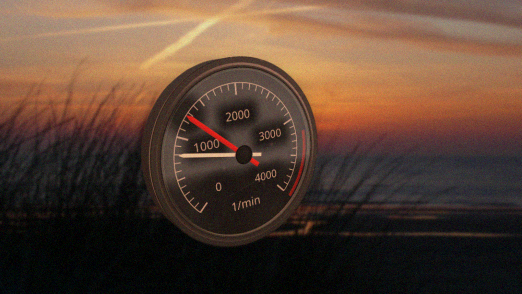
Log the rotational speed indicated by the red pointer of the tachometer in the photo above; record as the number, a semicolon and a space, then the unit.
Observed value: 1250; rpm
